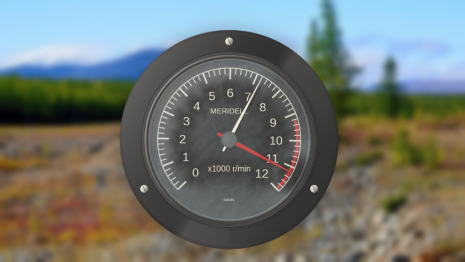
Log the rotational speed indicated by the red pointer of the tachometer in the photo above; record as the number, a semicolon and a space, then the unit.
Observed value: 11200; rpm
